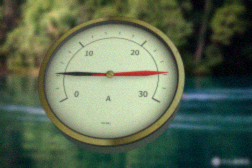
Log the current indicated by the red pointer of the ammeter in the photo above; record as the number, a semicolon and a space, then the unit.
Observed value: 26; A
